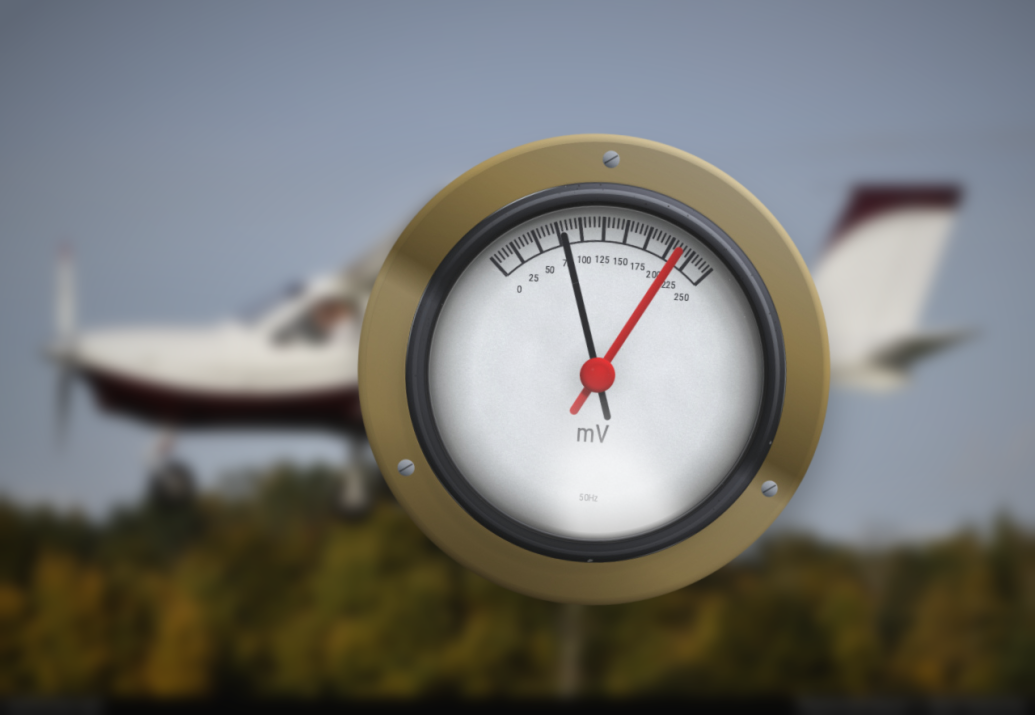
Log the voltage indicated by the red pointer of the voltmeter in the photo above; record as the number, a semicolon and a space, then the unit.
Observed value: 210; mV
